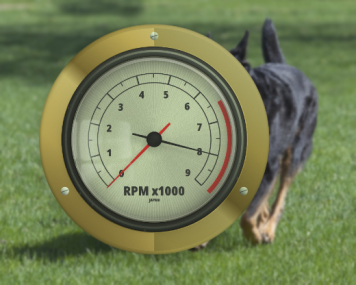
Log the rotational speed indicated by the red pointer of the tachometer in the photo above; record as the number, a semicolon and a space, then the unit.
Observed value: 0; rpm
